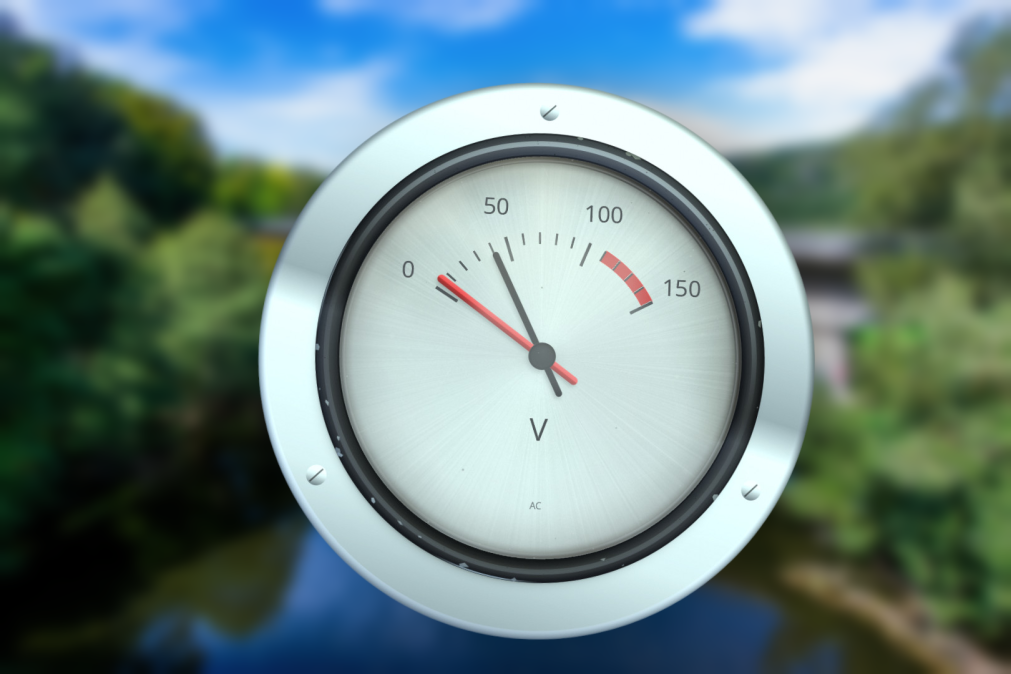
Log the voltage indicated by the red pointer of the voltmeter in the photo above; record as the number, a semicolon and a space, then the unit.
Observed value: 5; V
